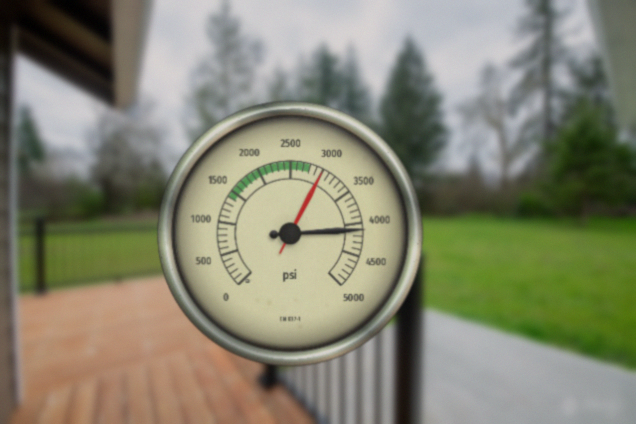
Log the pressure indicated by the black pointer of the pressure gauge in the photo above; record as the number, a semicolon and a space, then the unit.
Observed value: 4100; psi
